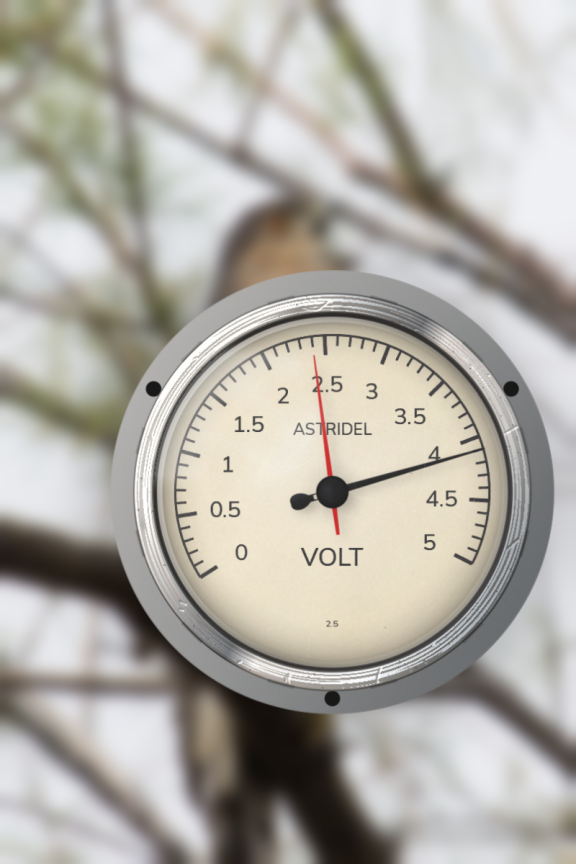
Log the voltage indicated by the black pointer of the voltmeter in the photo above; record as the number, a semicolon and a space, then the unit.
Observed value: 4.1; V
